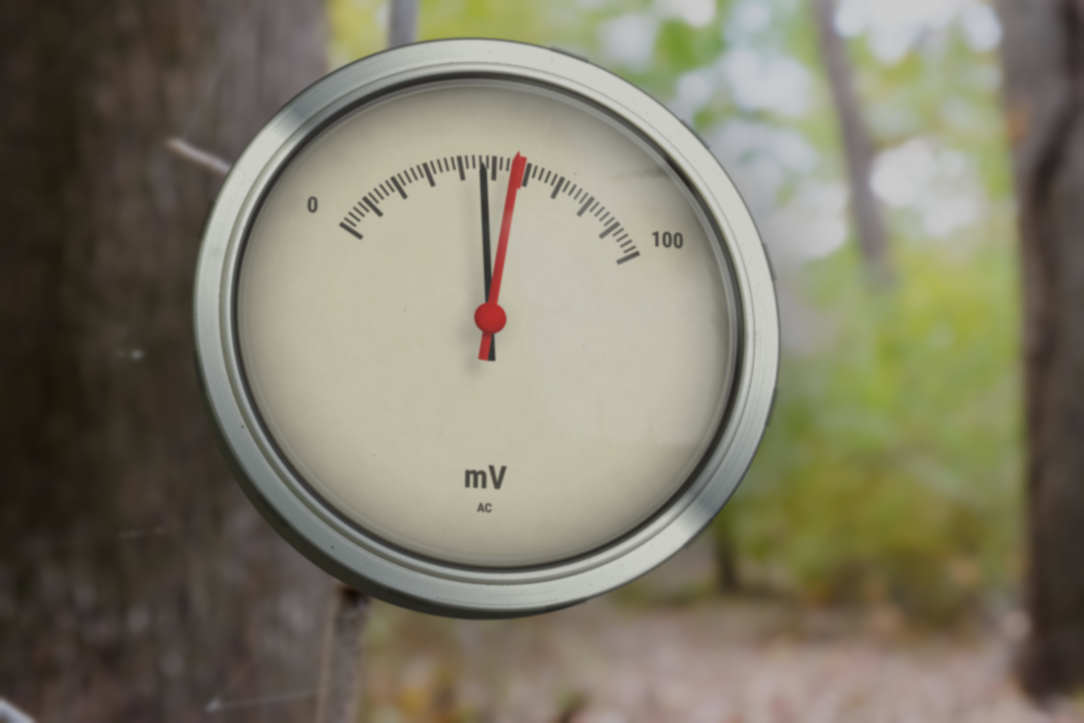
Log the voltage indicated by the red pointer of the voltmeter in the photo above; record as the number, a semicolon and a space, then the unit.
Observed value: 56; mV
